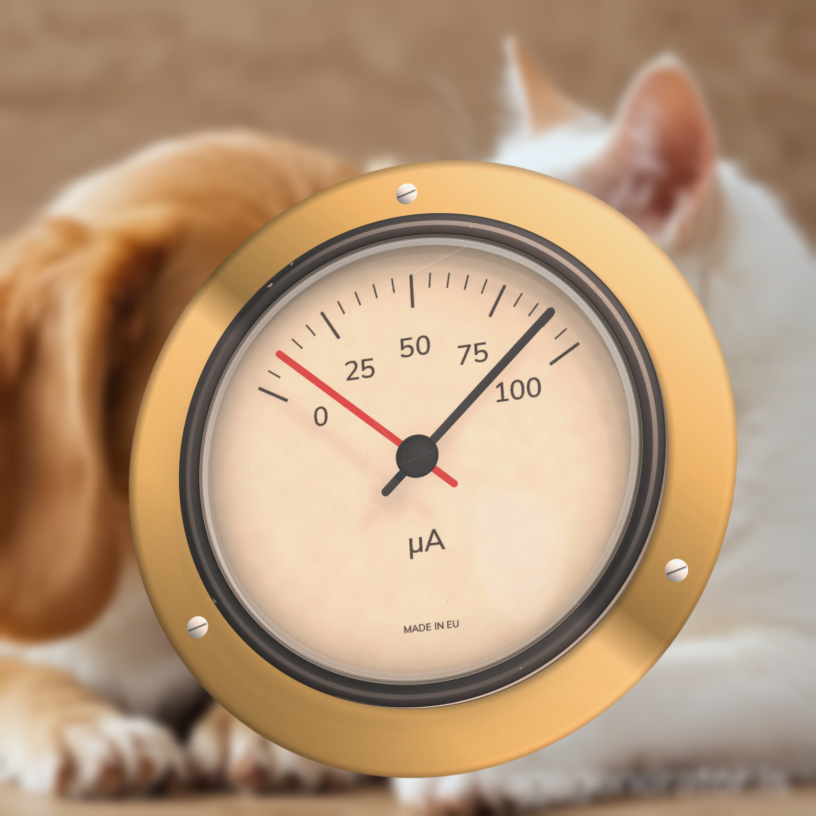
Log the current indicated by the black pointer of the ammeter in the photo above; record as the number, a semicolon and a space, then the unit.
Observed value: 90; µA
